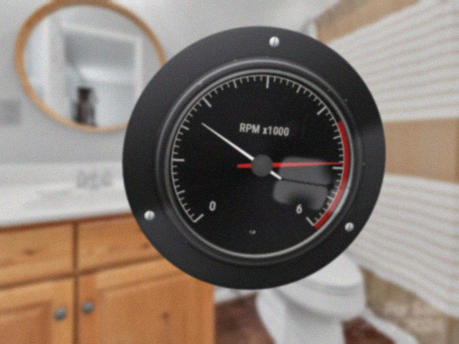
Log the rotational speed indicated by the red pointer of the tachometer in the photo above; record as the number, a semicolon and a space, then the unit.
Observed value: 4900; rpm
